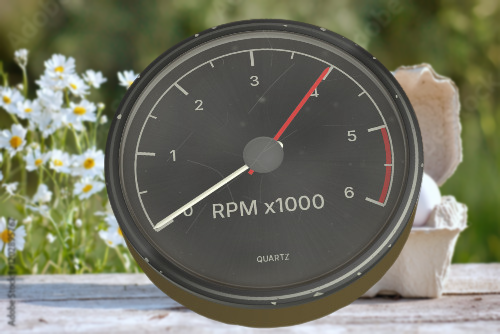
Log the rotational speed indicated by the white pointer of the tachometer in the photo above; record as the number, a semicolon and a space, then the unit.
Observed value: 0; rpm
